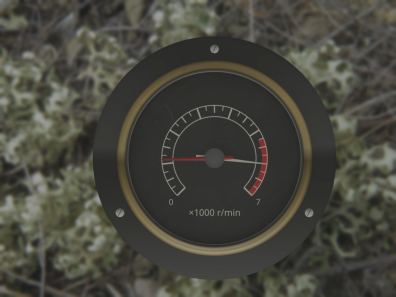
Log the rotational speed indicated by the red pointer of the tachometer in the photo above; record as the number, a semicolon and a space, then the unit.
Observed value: 1125; rpm
